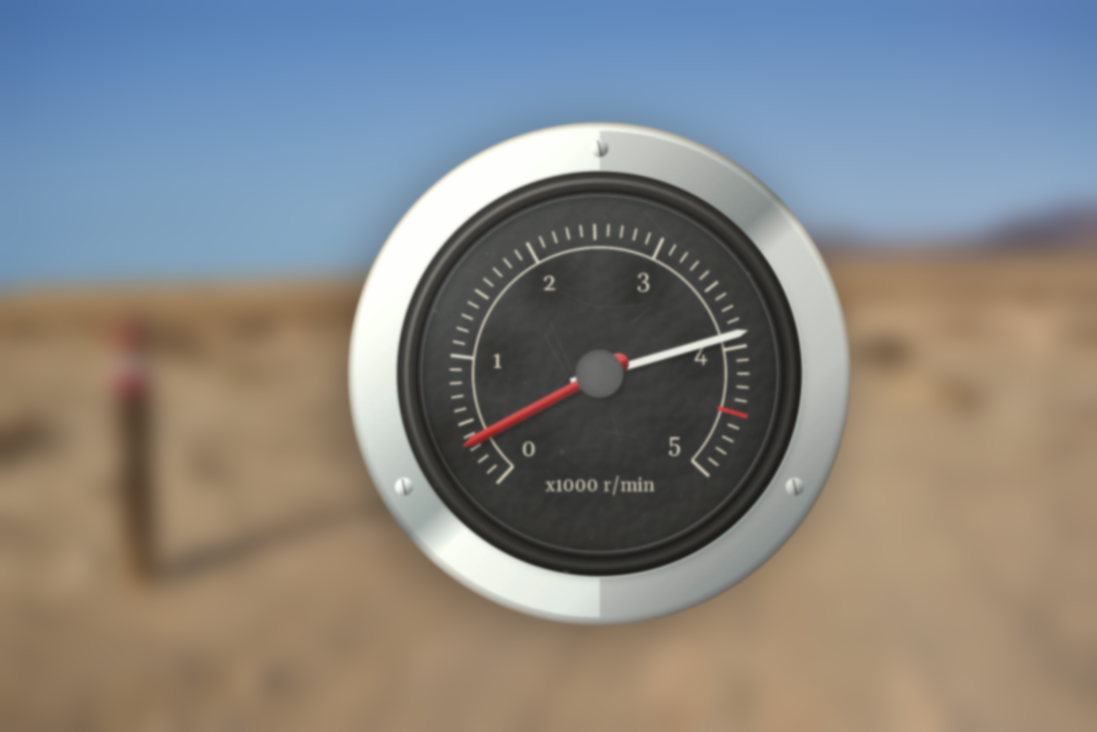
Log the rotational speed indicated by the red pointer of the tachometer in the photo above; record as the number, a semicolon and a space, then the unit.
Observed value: 350; rpm
